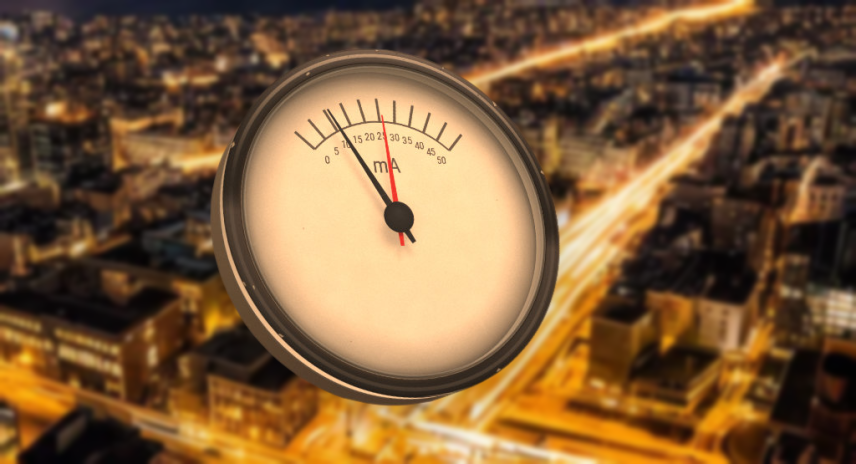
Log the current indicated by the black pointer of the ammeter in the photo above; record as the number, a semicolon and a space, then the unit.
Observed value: 10; mA
